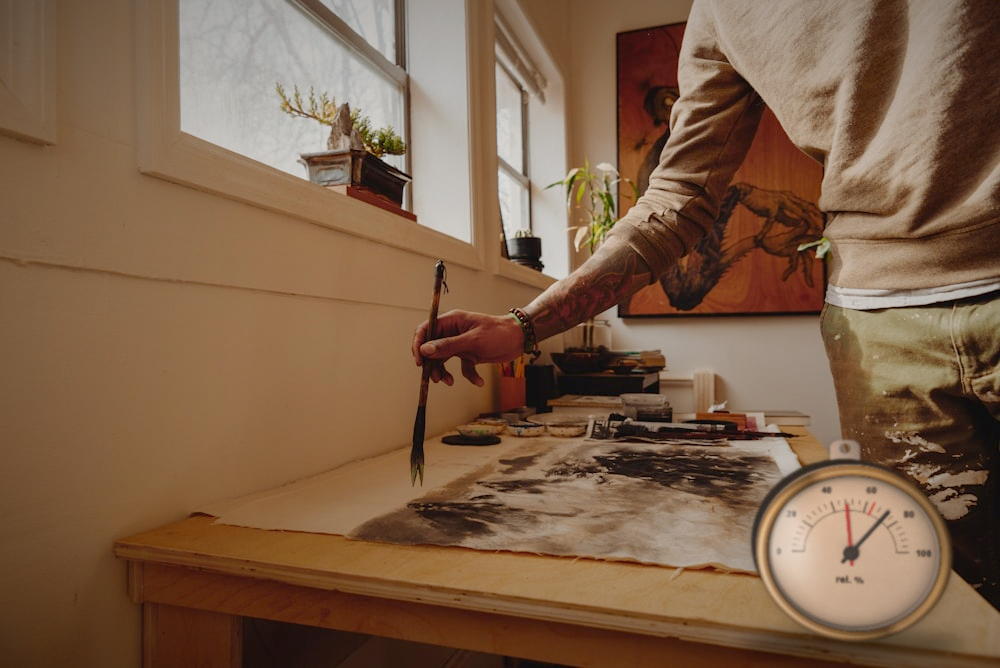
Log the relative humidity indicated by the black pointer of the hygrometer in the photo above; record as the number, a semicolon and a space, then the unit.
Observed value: 72; %
